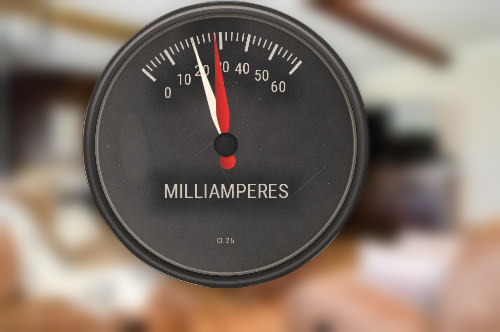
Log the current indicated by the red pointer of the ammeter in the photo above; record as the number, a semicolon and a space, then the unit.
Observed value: 28; mA
